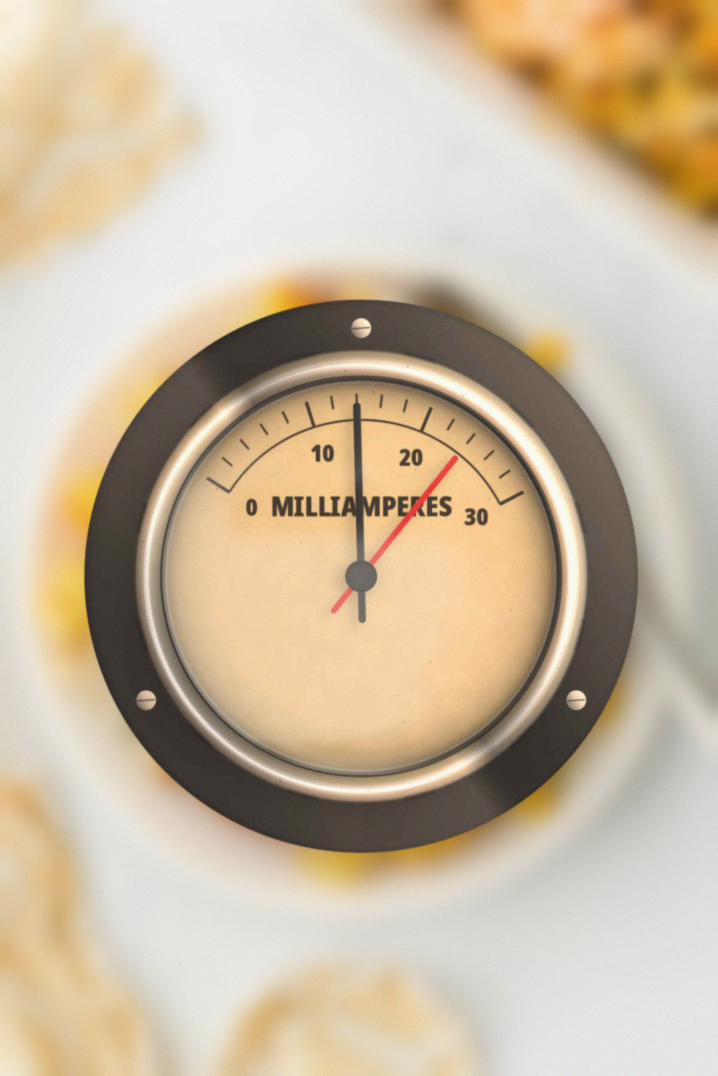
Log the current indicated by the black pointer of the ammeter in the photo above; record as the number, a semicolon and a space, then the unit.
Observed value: 14; mA
